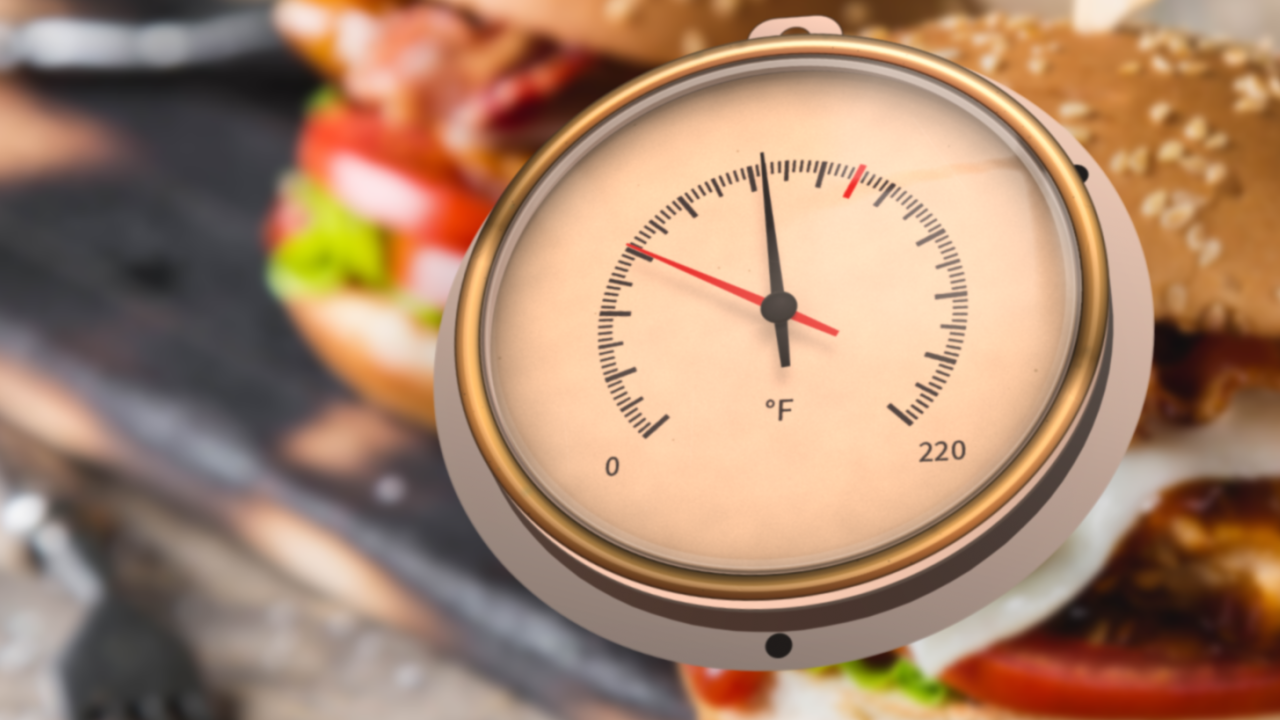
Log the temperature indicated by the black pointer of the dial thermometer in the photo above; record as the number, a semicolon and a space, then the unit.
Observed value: 104; °F
